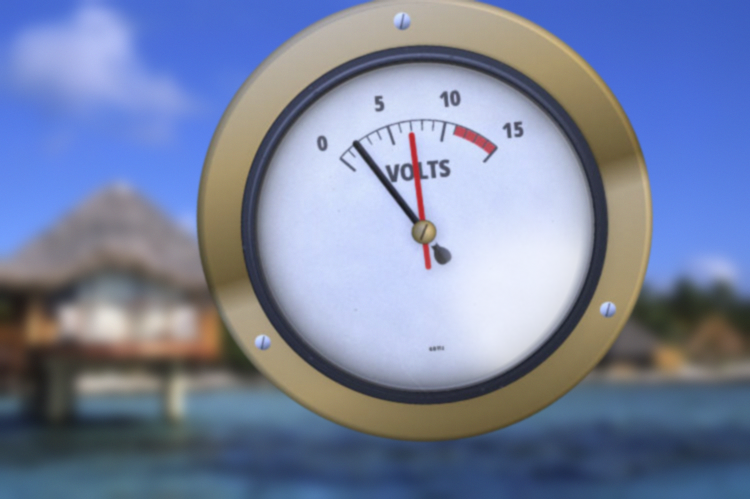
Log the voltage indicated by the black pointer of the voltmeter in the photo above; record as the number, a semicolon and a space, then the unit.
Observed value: 2; V
